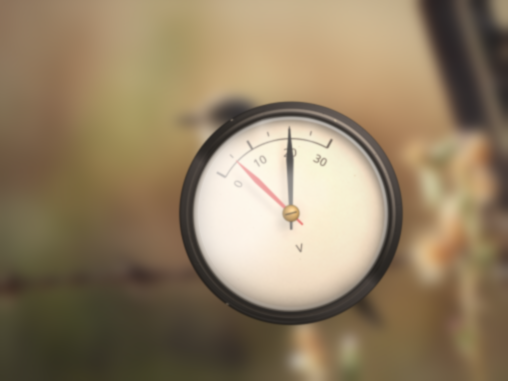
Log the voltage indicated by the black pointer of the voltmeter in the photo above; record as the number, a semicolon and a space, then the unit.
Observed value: 20; V
